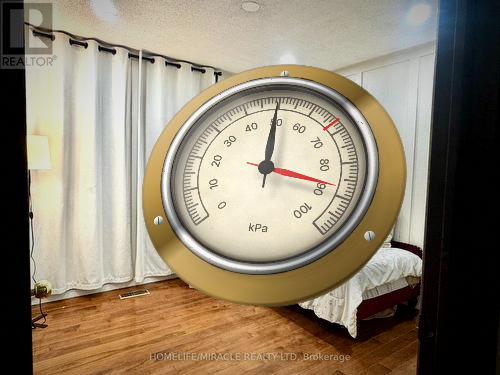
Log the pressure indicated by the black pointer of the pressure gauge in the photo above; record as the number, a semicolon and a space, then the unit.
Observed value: 50; kPa
